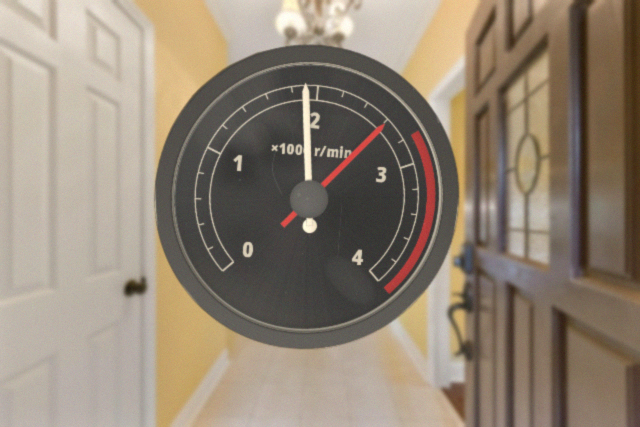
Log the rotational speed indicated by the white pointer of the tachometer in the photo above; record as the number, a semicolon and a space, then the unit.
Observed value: 1900; rpm
